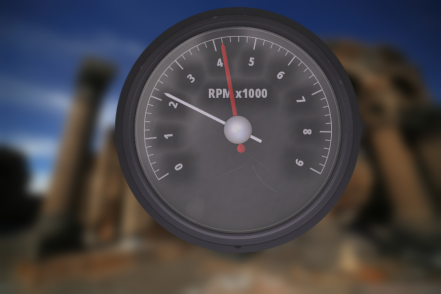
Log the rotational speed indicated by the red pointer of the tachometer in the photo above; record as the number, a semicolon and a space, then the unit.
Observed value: 4200; rpm
